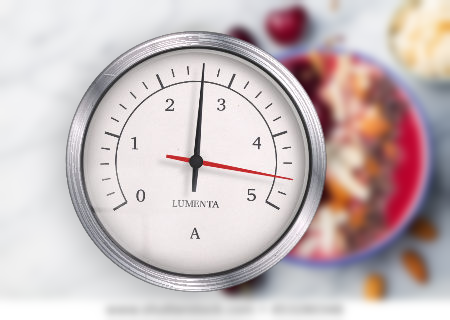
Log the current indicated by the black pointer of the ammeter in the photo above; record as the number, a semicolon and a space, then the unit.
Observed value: 2.6; A
